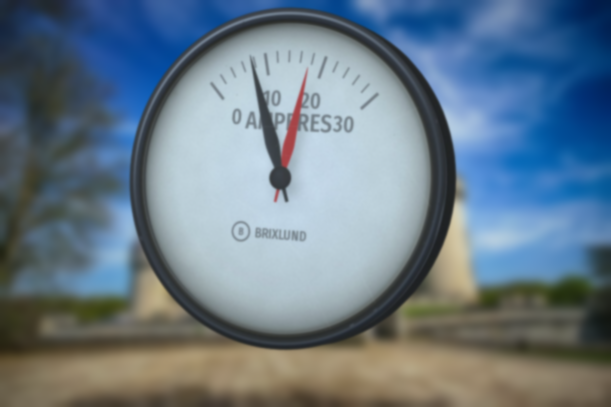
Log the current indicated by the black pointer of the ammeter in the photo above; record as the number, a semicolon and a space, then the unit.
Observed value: 8; A
